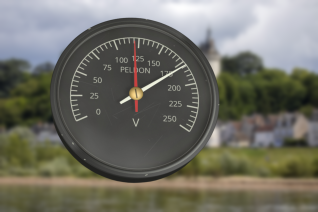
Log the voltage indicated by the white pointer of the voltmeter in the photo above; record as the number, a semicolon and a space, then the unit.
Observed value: 180; V
